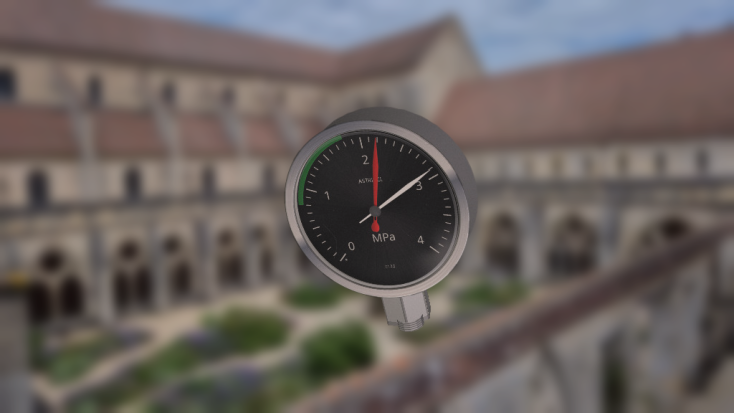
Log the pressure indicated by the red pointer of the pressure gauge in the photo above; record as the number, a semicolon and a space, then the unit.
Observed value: 2.2; MPa
